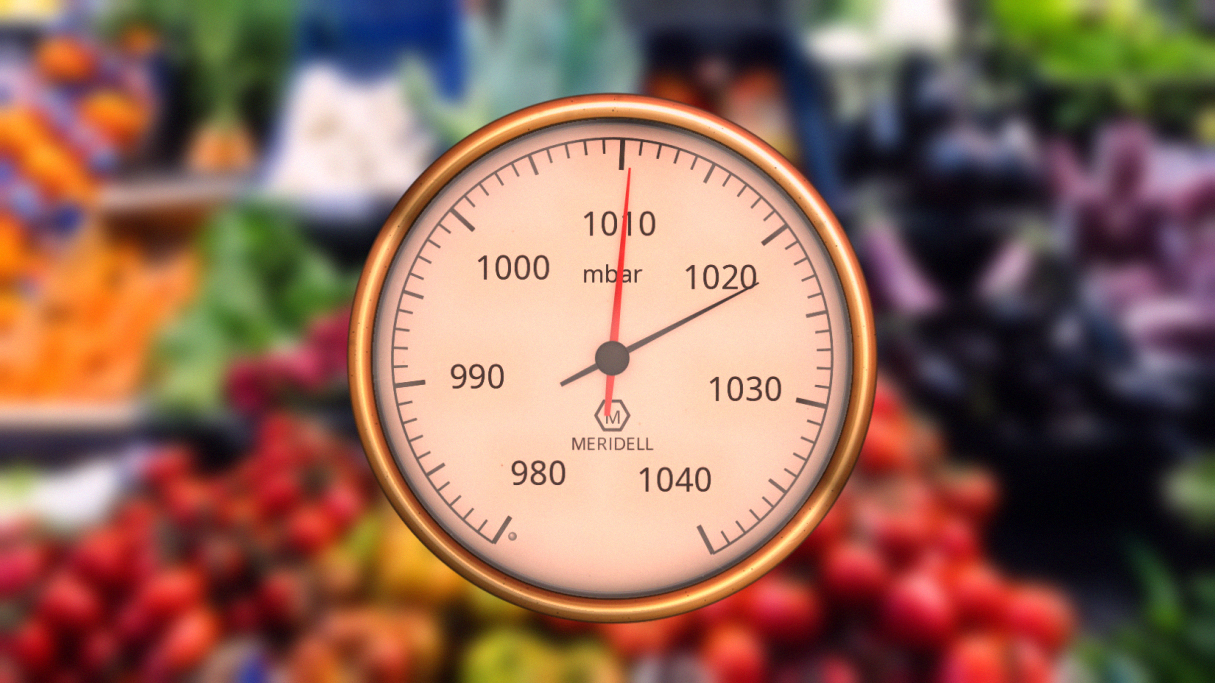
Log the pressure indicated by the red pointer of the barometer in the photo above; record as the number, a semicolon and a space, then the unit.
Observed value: 1010.5; mbar
